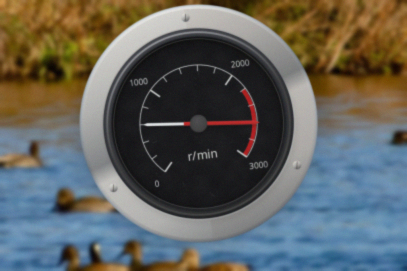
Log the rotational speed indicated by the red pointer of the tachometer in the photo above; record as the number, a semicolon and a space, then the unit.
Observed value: 2600; rpm
